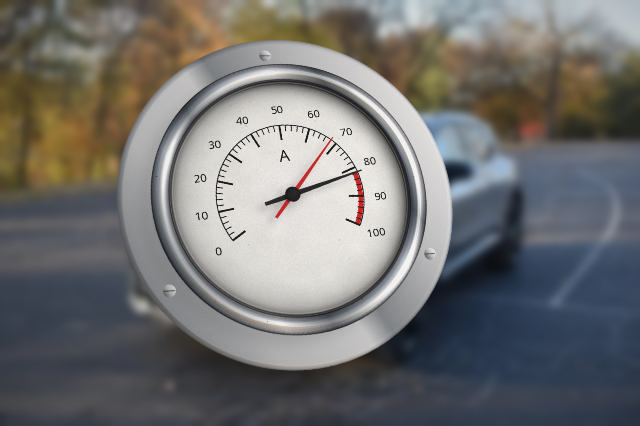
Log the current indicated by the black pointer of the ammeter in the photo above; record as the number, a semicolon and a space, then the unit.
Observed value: 82; A
